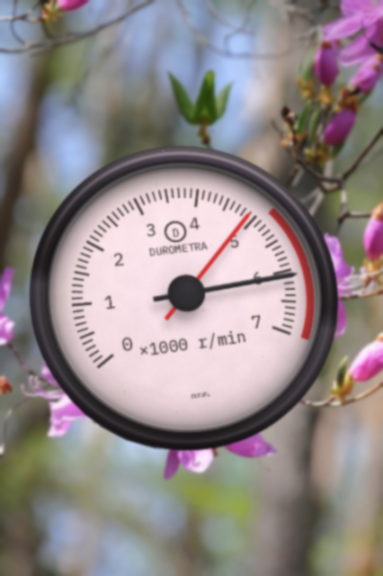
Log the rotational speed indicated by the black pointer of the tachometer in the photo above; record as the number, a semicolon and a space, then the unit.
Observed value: 6100; rpm
